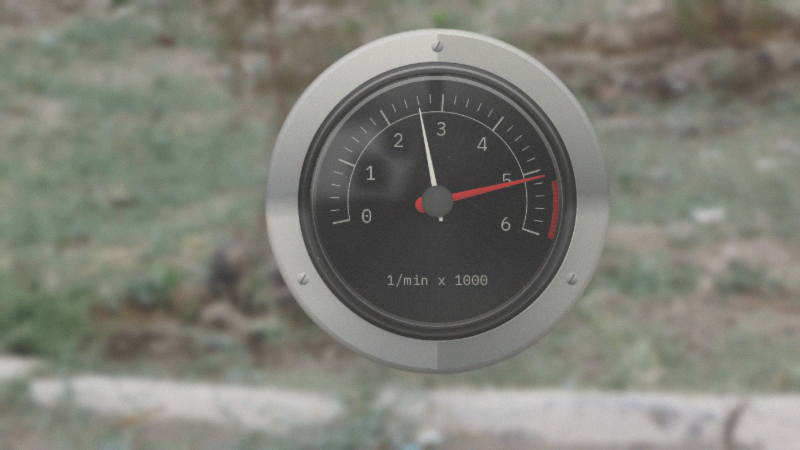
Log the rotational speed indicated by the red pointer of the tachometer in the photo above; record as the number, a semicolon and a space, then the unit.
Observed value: 5100; rpm
